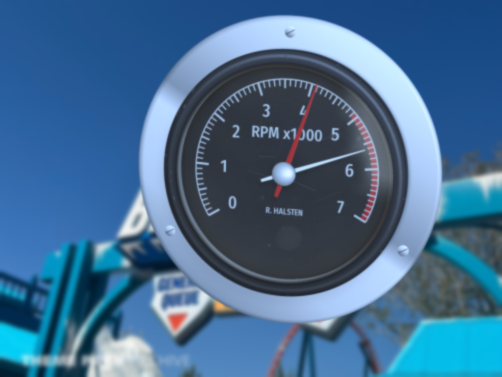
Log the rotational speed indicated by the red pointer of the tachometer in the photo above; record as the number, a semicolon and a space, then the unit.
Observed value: 4100; rpm
